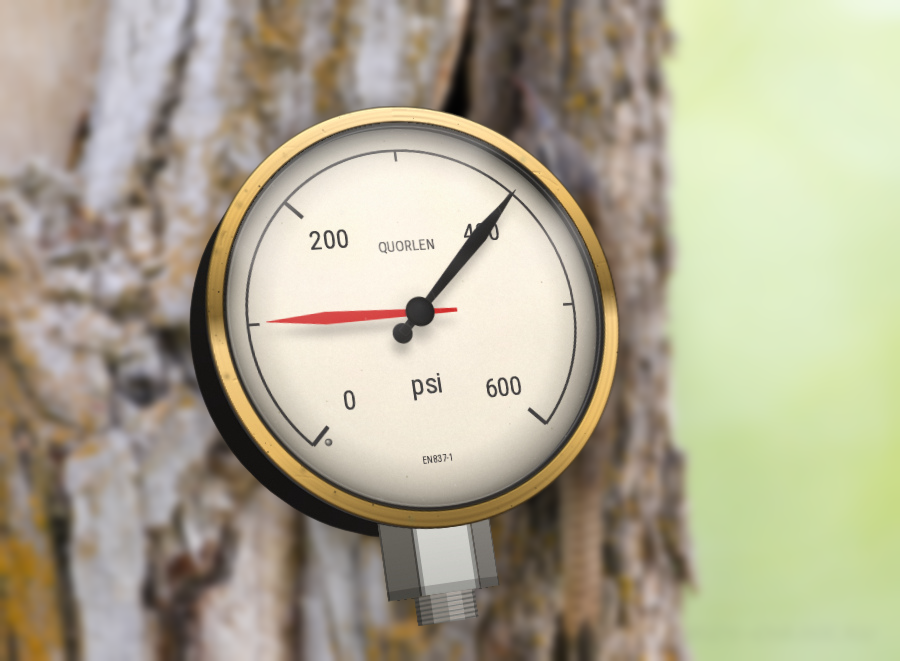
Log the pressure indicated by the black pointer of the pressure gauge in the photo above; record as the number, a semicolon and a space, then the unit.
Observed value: 400; psi
